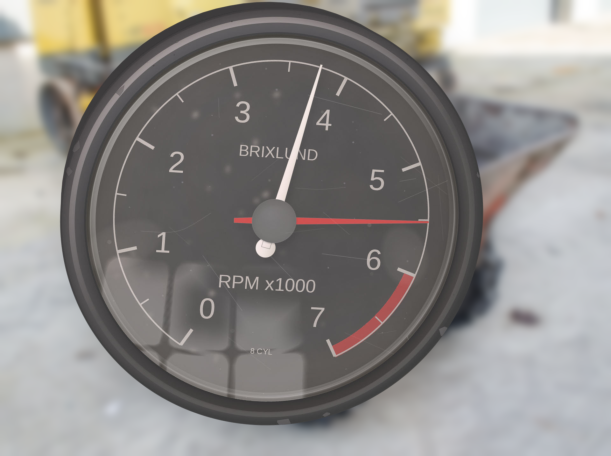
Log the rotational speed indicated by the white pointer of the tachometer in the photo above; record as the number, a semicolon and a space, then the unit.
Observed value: 3750; rpm
